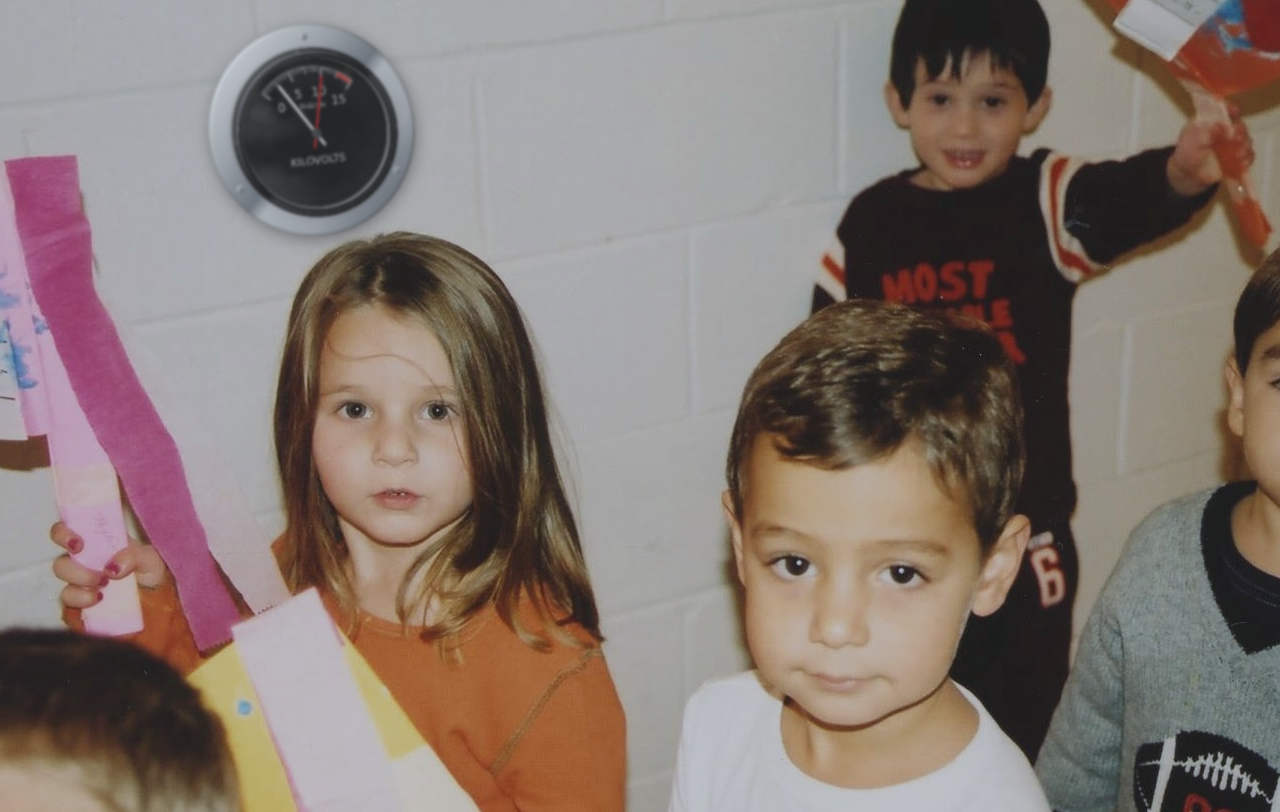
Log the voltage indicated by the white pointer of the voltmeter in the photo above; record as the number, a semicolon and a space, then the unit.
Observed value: 2.5; kV
